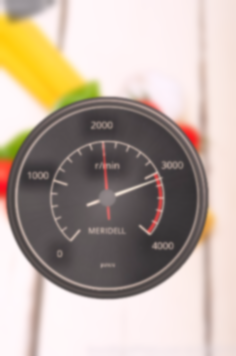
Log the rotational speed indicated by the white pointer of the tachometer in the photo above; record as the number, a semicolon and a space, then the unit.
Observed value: 3100; rpm
